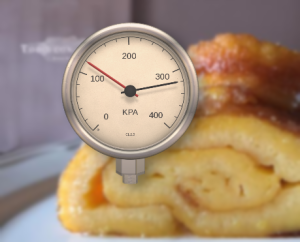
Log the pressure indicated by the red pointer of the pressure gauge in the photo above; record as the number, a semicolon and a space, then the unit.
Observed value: 120; kPa
